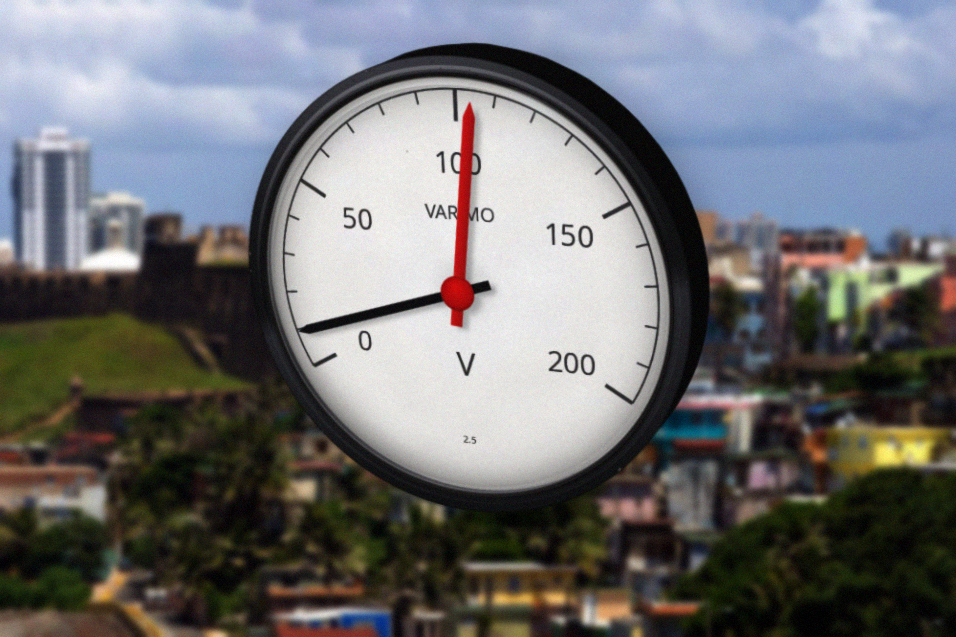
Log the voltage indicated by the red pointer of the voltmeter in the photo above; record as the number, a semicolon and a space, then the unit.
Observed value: 105; V
